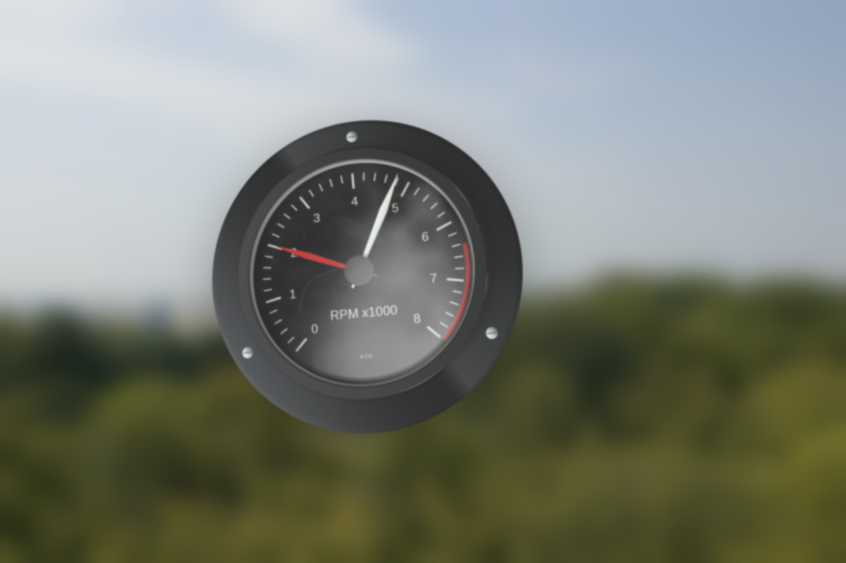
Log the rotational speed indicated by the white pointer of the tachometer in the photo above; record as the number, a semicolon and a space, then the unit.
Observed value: 4800; rpm
